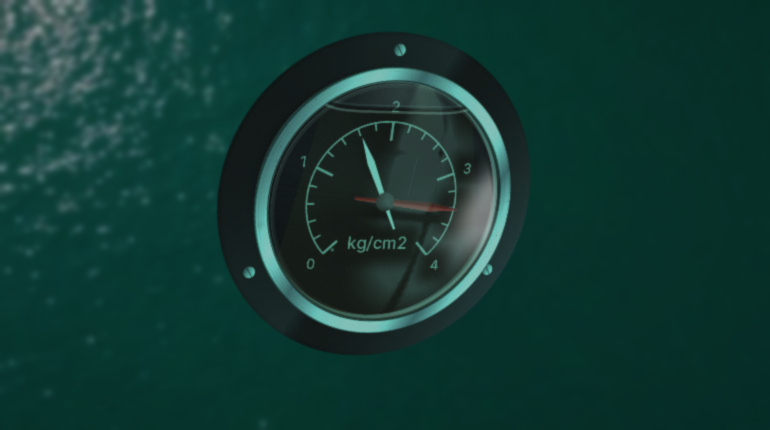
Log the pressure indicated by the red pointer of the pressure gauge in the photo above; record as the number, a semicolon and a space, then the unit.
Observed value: 3.4; kg/cm²
